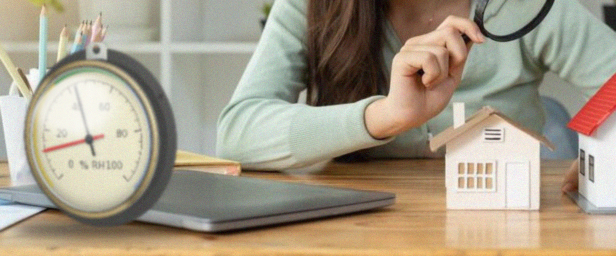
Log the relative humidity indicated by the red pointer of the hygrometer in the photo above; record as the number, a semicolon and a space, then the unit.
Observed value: 12; %
